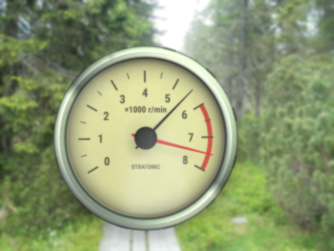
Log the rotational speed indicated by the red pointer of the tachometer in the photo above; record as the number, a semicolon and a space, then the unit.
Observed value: 7500; rpm
